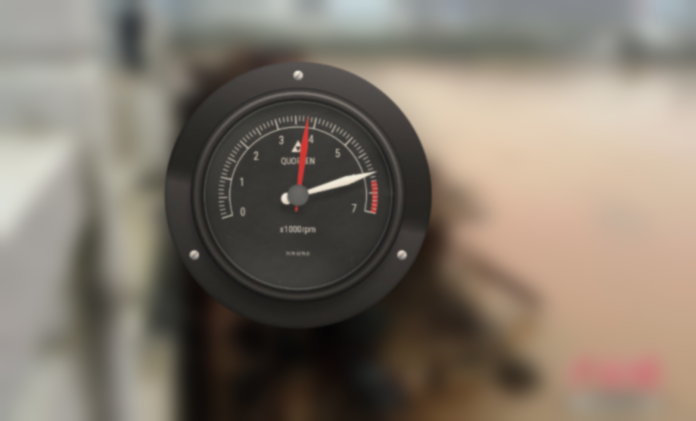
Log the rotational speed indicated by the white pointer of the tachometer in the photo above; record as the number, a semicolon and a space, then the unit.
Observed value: 6000; rpm
